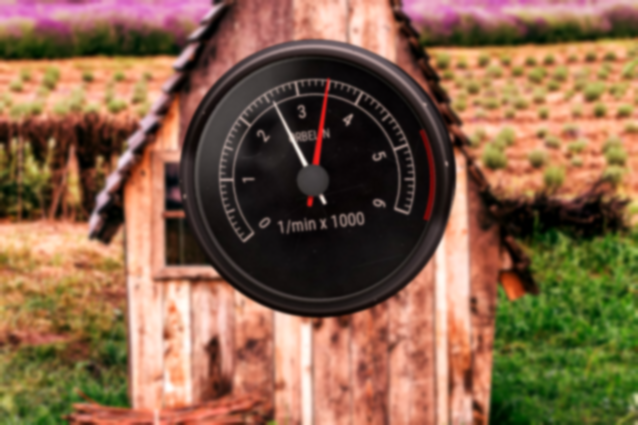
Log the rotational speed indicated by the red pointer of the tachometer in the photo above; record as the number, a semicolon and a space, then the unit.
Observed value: 3500; rpm
